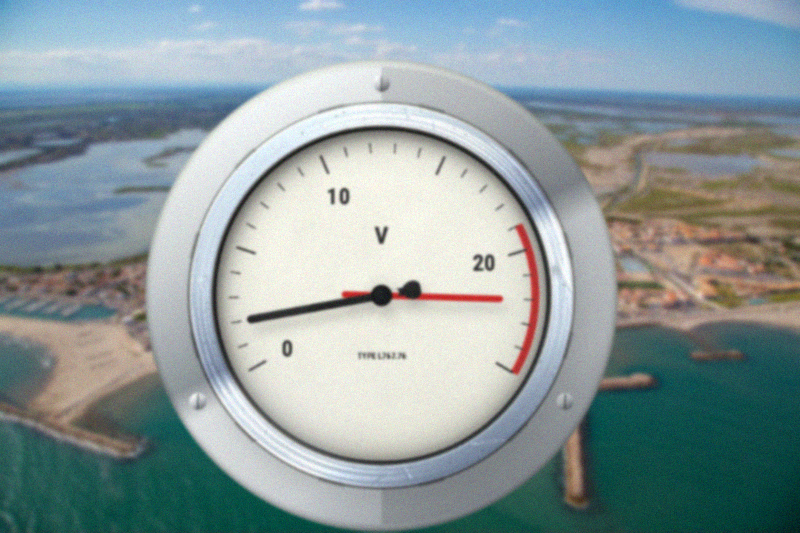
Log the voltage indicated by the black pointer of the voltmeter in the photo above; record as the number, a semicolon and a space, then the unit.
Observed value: 2; V
